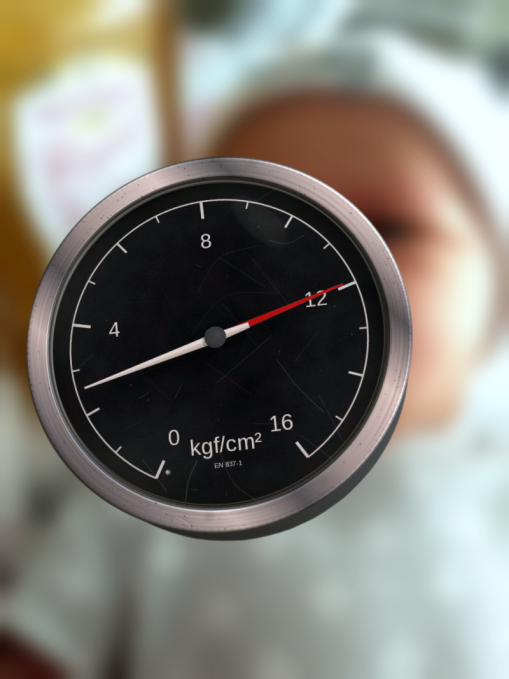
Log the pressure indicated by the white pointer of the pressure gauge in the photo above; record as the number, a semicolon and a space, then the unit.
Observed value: 2.5; kg/cm²
